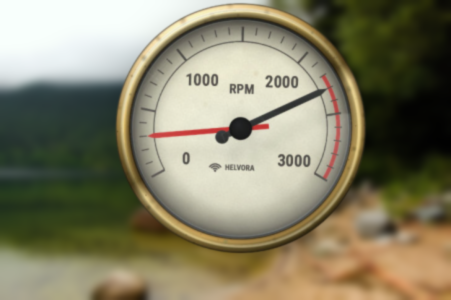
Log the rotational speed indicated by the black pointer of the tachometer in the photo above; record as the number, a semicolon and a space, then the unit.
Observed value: 2300; rpm
